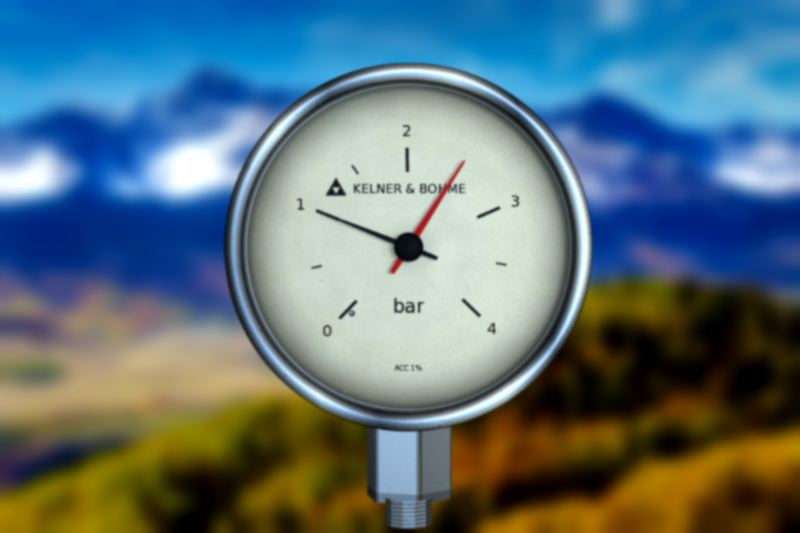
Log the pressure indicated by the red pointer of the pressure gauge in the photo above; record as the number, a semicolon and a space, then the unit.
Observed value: 2.5; bar
